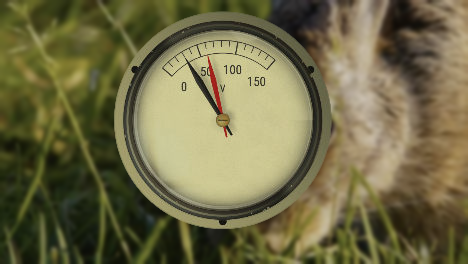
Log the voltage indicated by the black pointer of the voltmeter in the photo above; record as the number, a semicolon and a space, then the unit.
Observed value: 30; V
